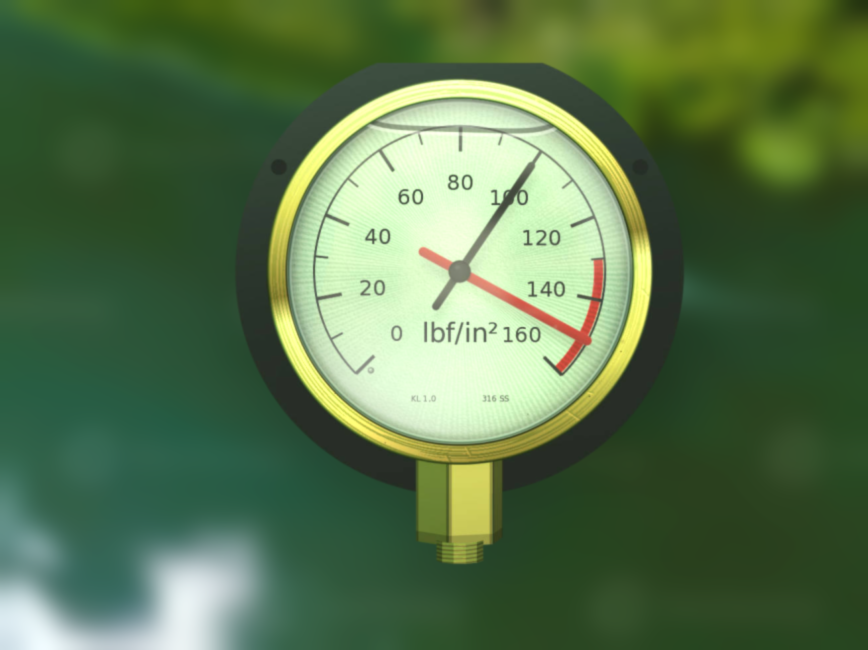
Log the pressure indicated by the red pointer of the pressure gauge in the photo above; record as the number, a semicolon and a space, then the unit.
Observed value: 150; psi
